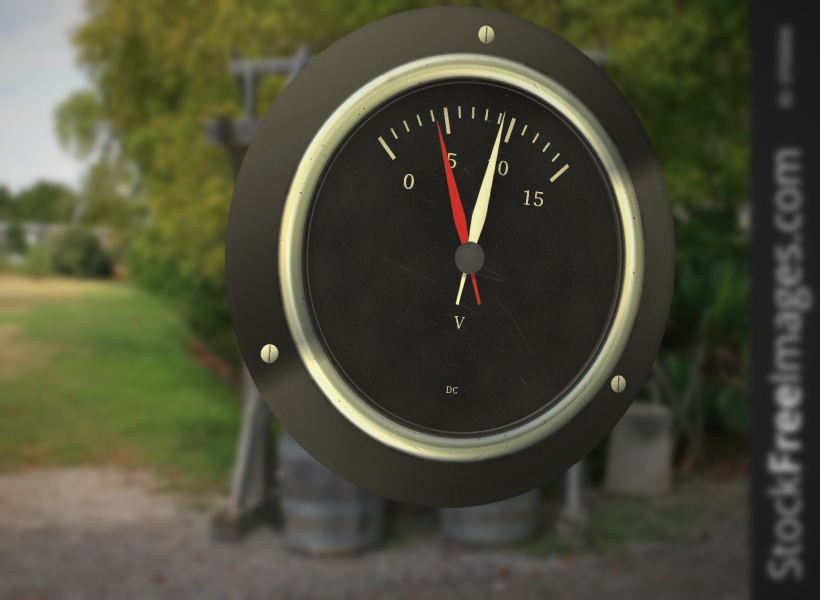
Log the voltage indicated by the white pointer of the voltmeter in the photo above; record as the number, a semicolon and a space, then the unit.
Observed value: 9; V
